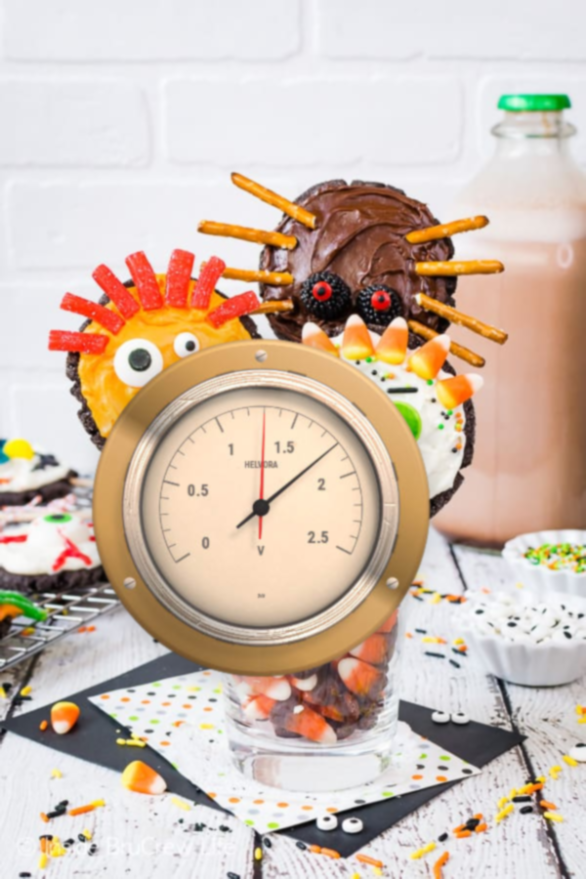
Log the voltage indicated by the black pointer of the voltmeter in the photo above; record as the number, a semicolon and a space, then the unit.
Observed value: 1.8; V
